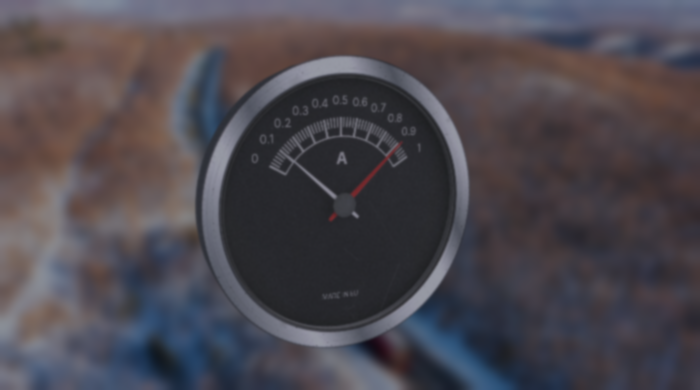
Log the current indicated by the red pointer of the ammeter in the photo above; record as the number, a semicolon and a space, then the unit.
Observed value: 0.9; A
